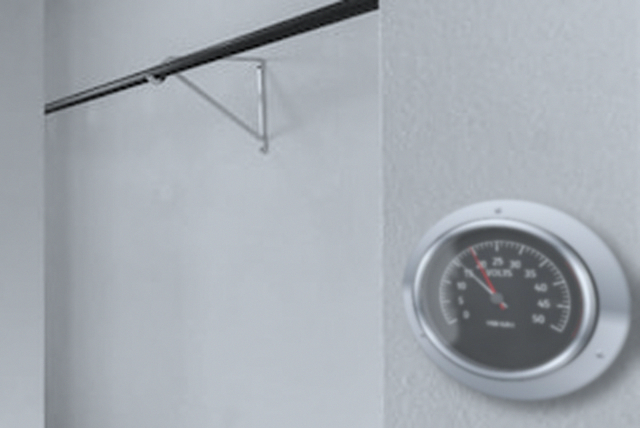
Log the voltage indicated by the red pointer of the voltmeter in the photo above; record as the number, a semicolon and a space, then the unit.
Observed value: 20; V
